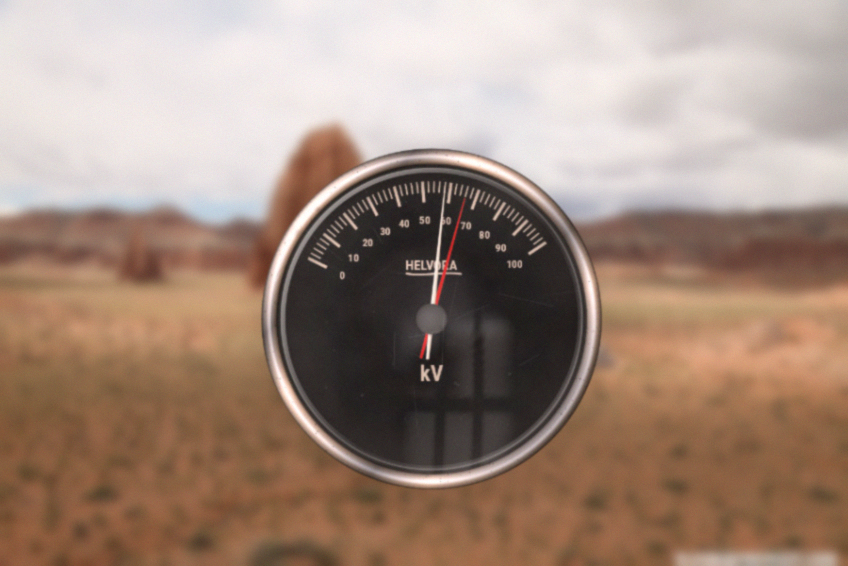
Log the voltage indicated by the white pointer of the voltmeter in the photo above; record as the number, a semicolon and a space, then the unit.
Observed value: 58; kV
